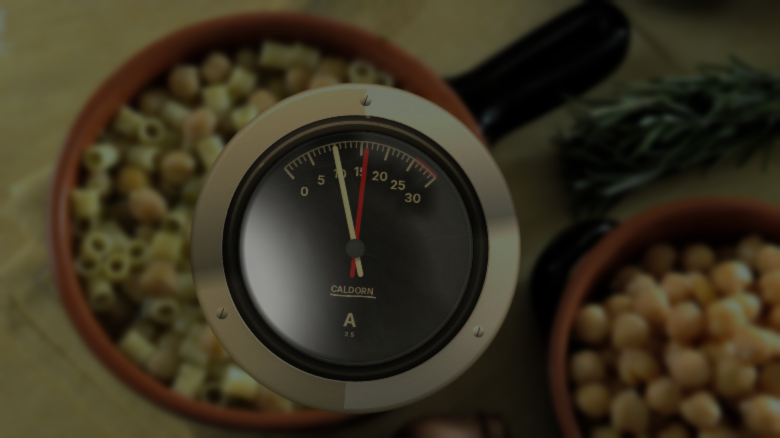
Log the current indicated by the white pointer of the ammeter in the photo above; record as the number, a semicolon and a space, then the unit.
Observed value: 10; A
